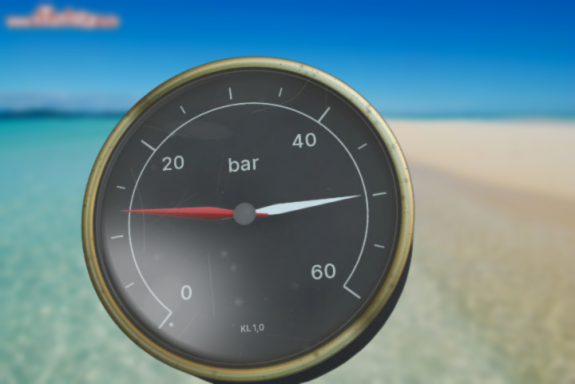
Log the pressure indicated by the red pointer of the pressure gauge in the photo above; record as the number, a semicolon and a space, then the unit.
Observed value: 12.5; bar
